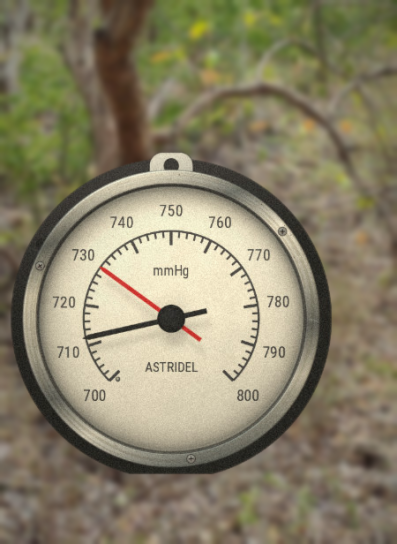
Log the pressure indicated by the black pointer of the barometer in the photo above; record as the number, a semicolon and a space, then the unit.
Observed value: 712; mmHg
